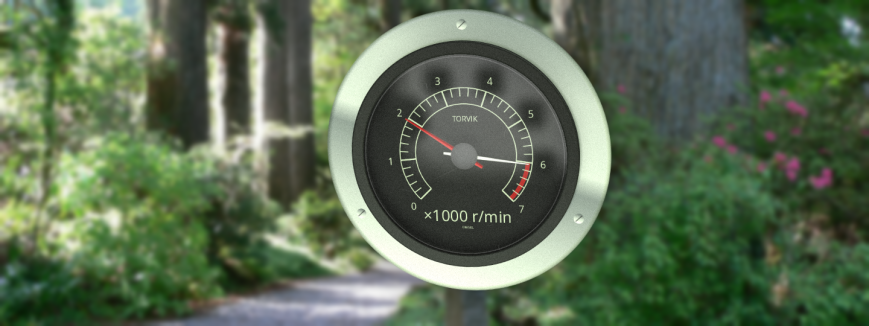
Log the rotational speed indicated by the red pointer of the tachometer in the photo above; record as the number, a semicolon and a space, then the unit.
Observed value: 2000; rpm
